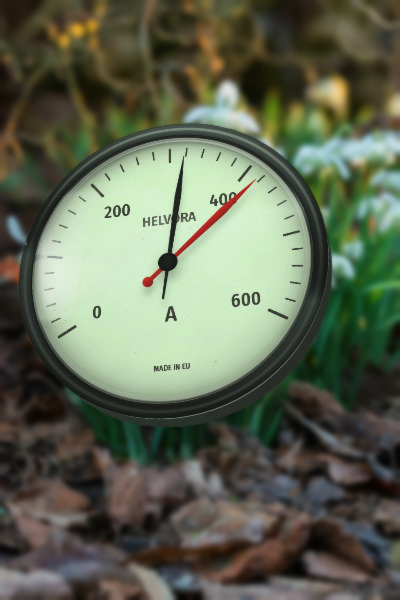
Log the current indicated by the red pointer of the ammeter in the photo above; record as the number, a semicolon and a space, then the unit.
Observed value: 420; A
